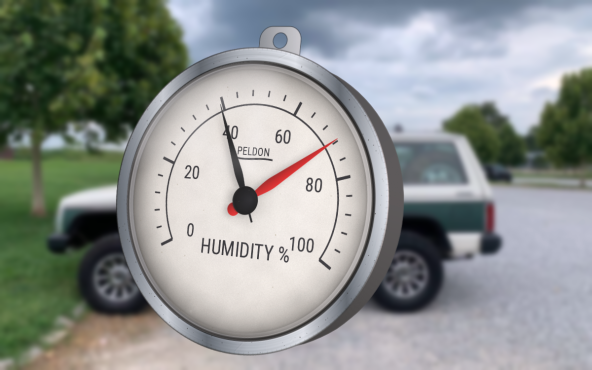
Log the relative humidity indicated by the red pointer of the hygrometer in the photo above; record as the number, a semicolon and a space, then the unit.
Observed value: 72; %
